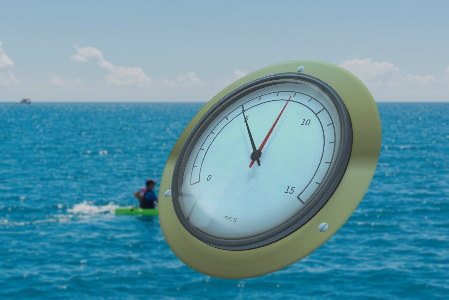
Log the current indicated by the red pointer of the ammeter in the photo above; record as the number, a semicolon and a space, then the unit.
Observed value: 8; A
